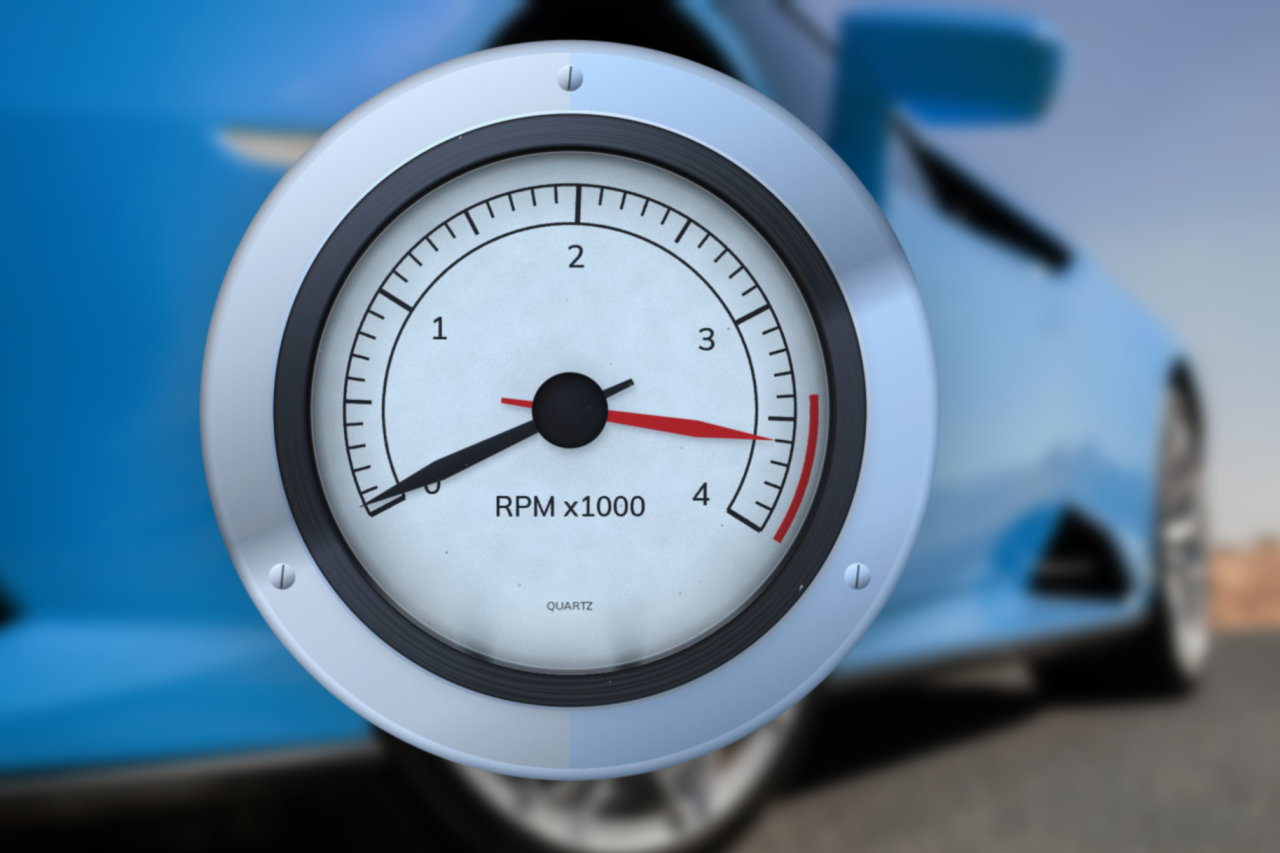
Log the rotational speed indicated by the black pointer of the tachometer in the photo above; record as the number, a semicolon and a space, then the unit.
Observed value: 50; rpm
